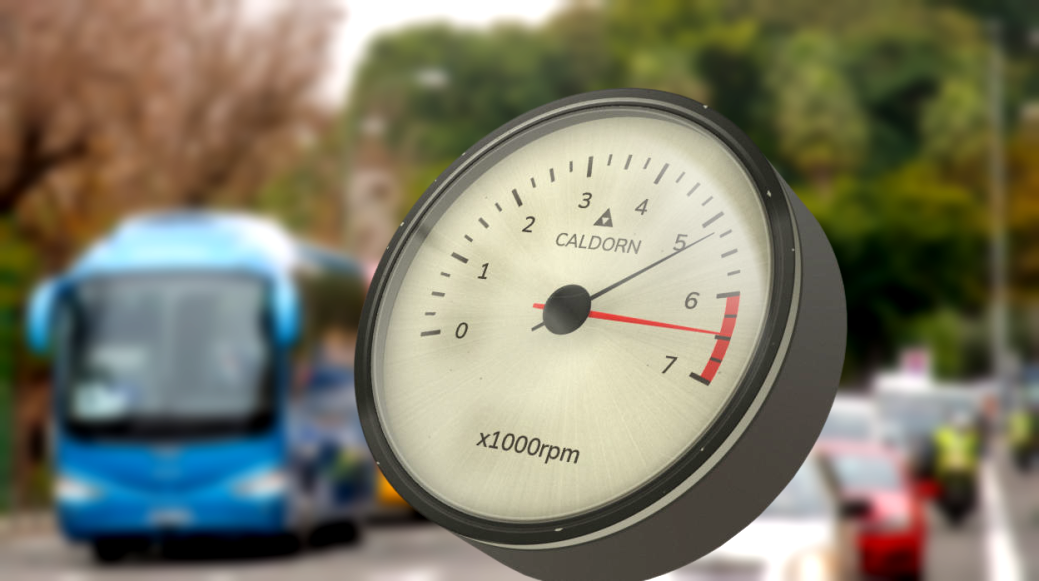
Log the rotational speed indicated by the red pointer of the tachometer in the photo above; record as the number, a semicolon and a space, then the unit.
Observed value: 6500; rpm
